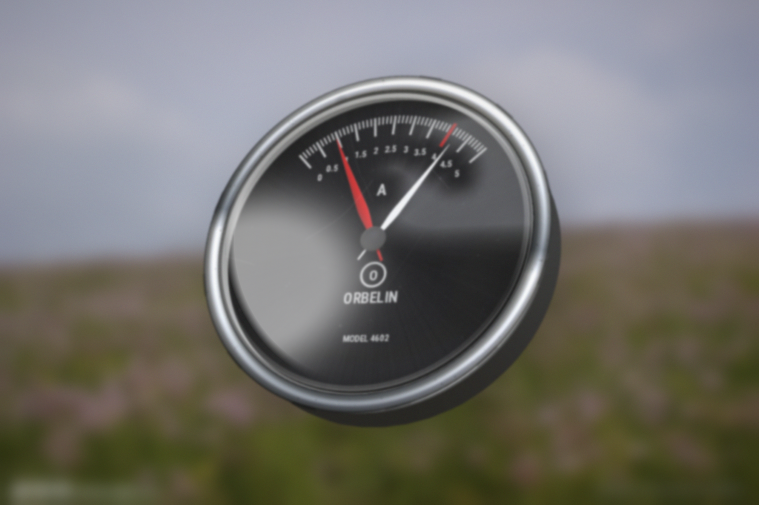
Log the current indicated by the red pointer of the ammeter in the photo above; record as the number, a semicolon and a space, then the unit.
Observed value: 1; A
